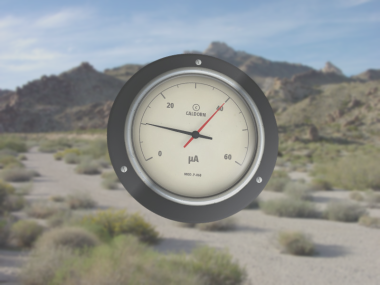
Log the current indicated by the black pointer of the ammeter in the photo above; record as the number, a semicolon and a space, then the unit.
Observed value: 10; µA
